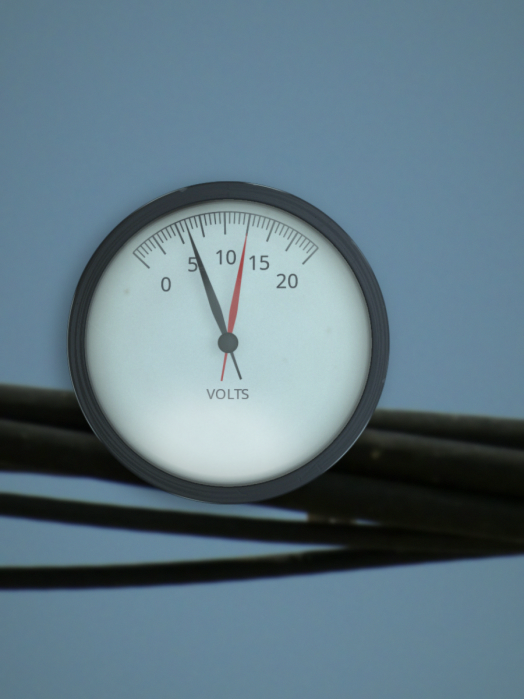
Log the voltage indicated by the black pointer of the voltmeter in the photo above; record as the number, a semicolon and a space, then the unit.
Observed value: 6; V
